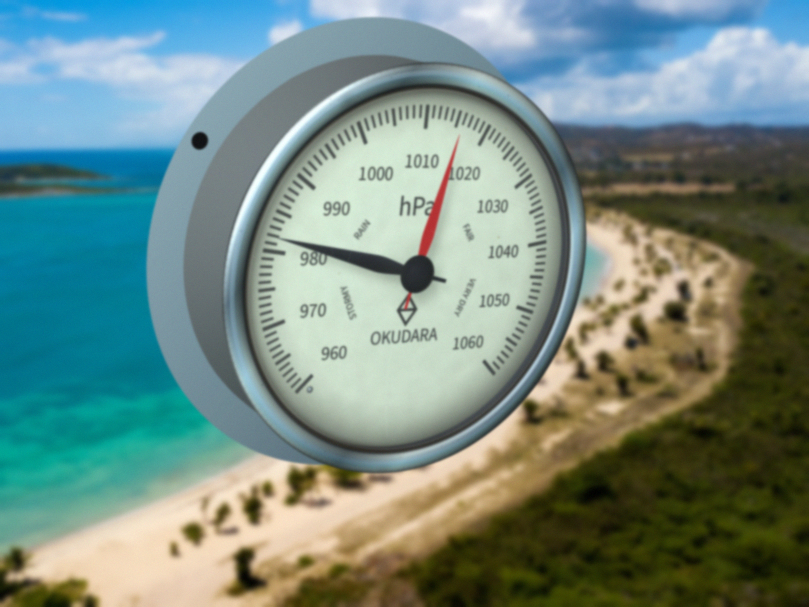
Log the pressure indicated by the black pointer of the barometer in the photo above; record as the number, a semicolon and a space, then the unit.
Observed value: 982; hPa
